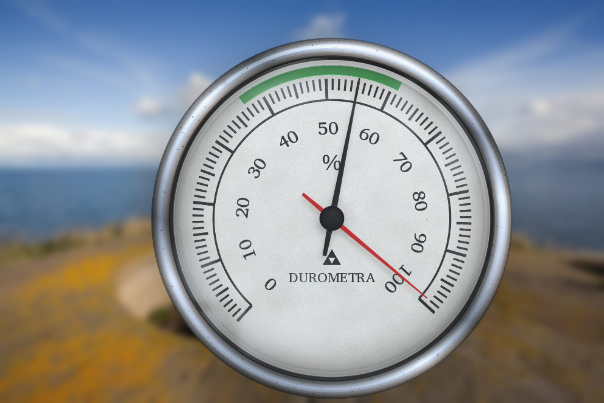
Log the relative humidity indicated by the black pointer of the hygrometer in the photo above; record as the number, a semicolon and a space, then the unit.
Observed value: 55; %
